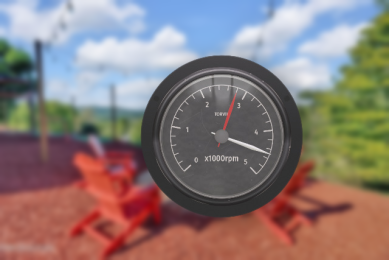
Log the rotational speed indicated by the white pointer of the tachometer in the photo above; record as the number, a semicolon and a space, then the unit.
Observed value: 4500; rpm
